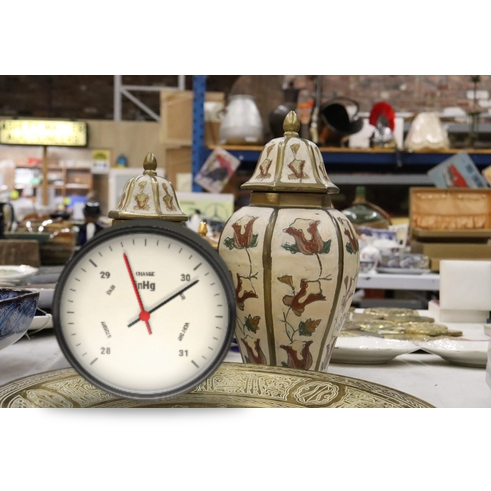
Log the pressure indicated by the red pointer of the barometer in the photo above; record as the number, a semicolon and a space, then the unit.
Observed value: 29.3; inHg
